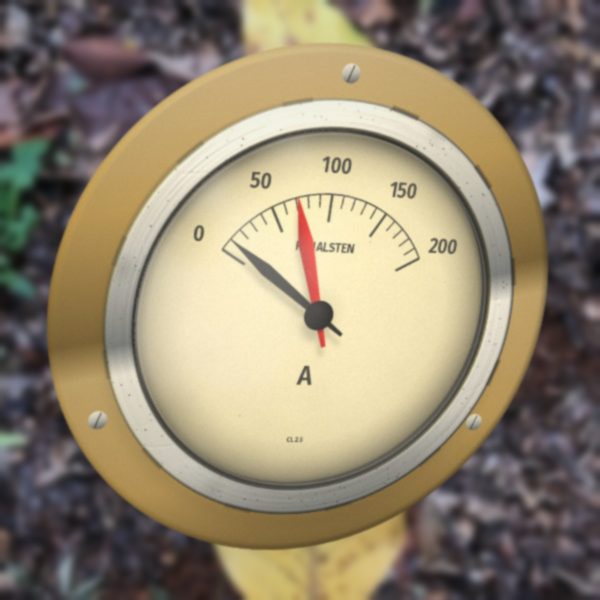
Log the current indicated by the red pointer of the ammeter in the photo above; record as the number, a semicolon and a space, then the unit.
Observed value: 70; A
